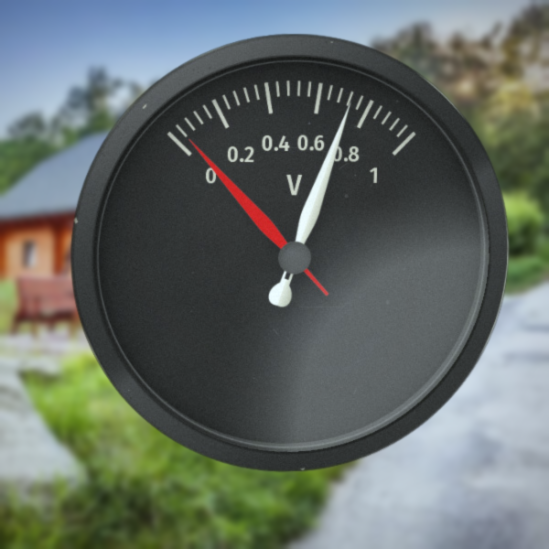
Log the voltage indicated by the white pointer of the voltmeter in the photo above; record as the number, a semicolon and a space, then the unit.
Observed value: 0.72; V
